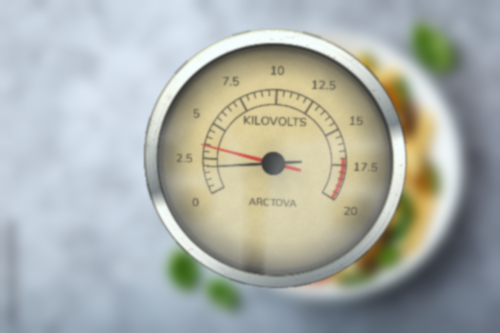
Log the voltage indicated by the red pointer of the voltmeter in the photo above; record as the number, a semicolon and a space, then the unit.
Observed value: 3.5; kV
